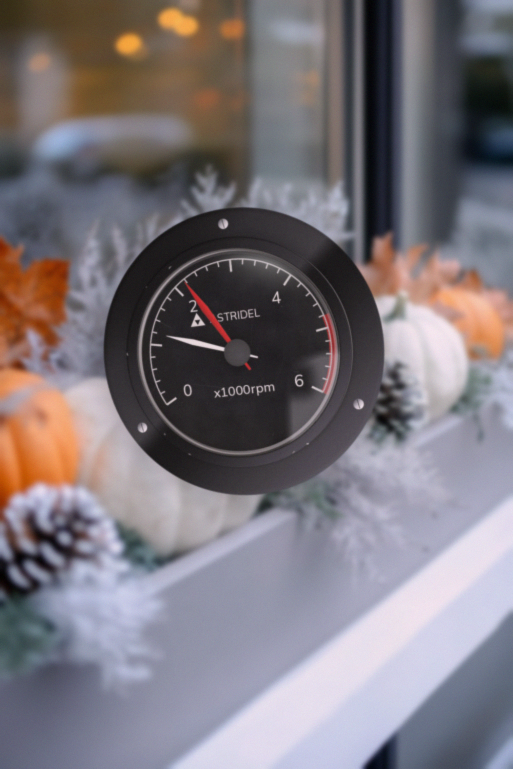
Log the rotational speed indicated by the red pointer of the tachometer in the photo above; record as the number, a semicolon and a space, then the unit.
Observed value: 2200; rpm
